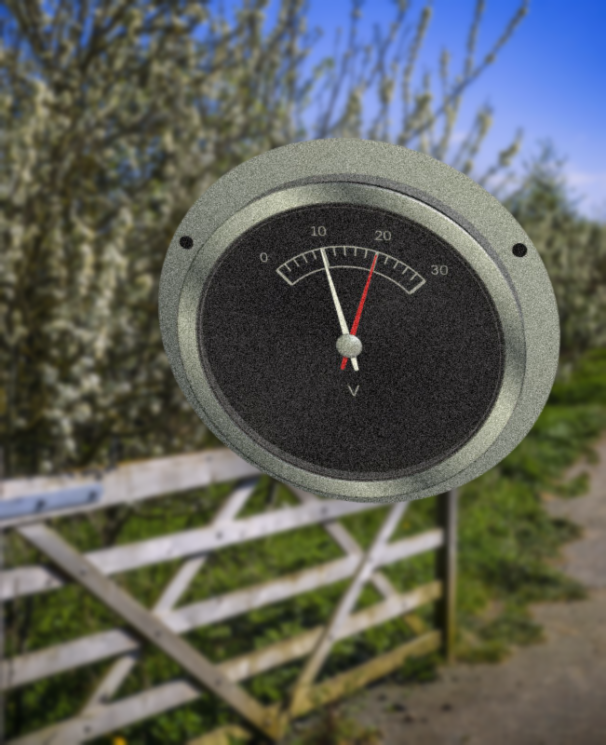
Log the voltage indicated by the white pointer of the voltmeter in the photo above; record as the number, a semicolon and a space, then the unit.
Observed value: 10; V
